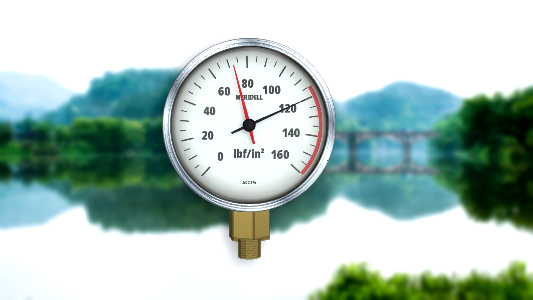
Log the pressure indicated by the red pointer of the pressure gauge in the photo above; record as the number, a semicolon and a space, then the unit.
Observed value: 72.5; psi
